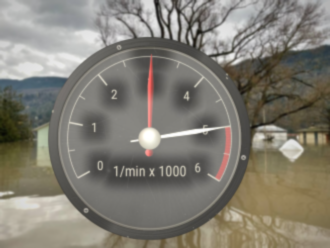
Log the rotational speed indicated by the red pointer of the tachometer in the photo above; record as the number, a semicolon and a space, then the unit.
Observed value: 3000; rpm
